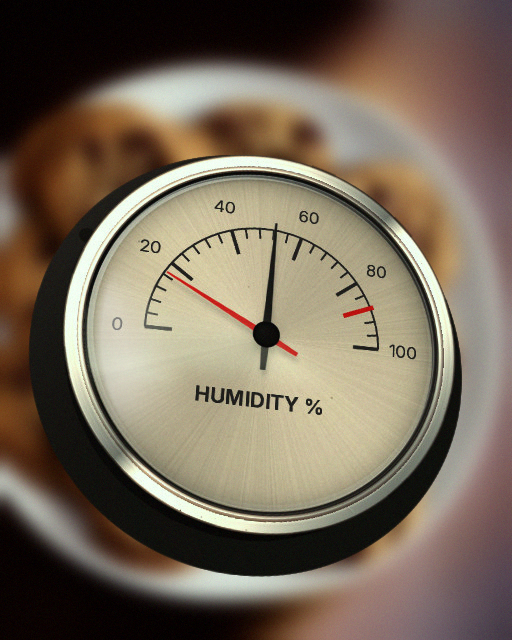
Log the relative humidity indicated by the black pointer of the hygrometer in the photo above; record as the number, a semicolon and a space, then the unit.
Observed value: 52; %
